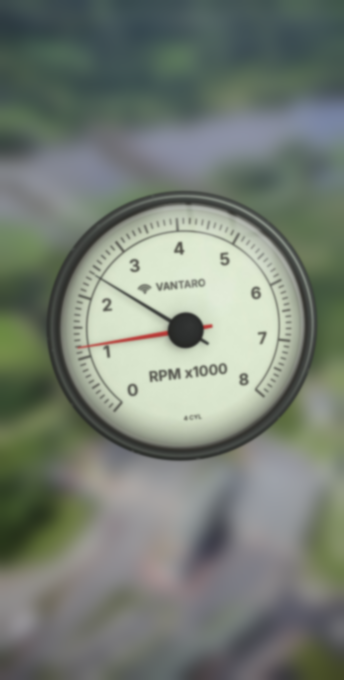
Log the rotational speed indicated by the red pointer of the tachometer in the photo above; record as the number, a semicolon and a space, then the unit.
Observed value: 1200; rpm
